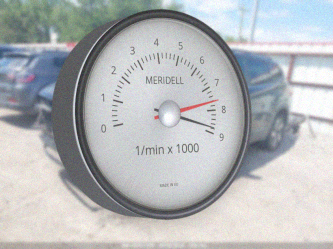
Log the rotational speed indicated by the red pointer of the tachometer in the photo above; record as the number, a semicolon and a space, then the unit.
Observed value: 7600; rpm
